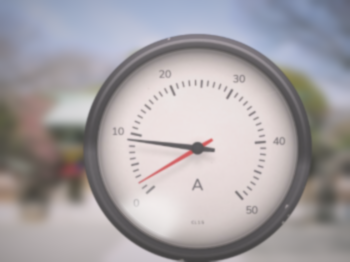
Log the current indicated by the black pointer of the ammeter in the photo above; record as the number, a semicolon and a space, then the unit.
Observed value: 9; A
